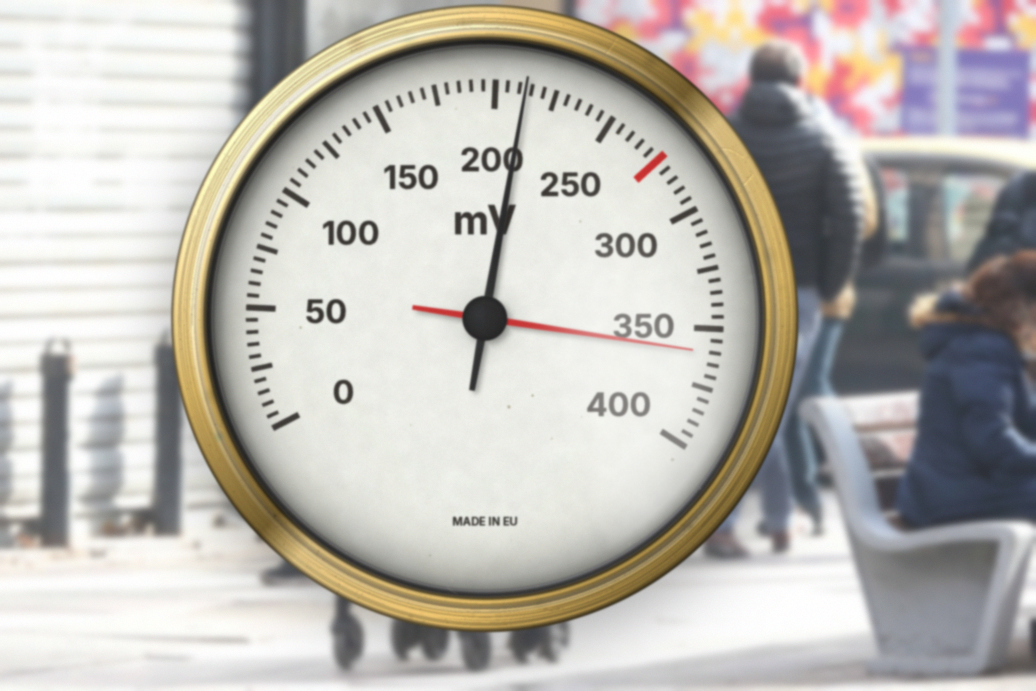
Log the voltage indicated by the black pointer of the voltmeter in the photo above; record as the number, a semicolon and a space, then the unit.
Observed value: 212.5; mV
